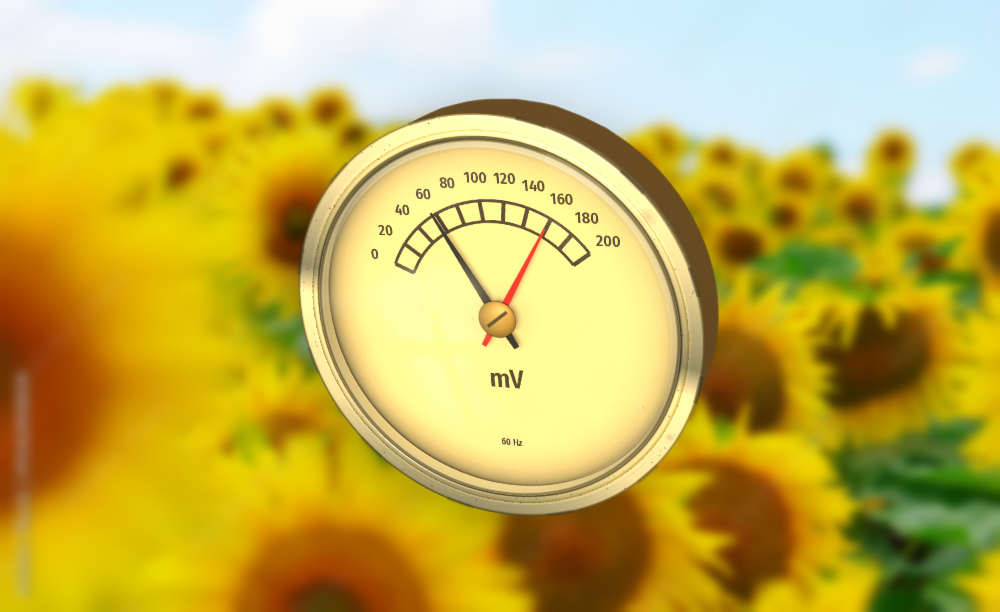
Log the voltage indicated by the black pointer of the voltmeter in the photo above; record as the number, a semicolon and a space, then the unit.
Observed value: 60; mV
